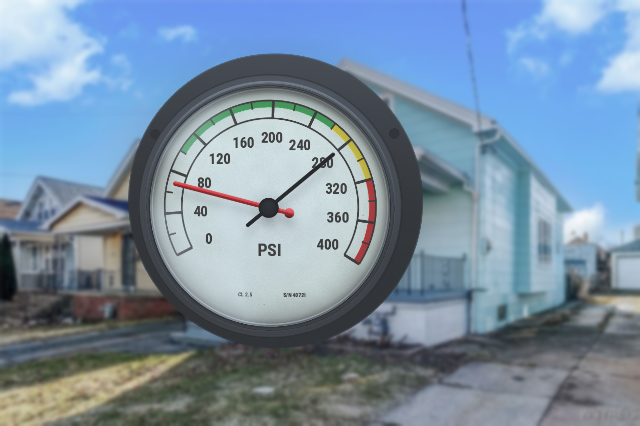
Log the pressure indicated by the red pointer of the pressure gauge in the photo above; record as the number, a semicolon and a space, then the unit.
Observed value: 70; psi
